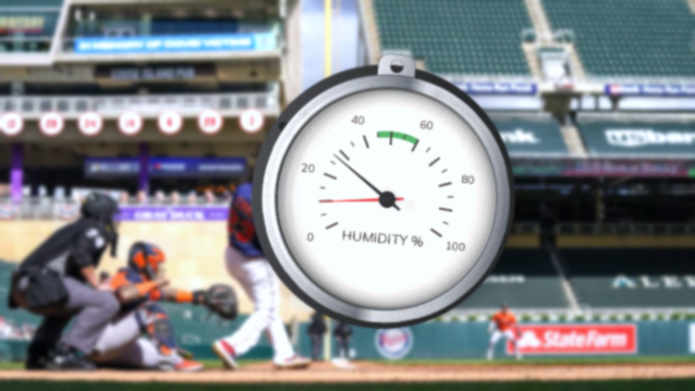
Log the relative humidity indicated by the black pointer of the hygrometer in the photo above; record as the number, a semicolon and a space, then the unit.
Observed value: 27.5; %
